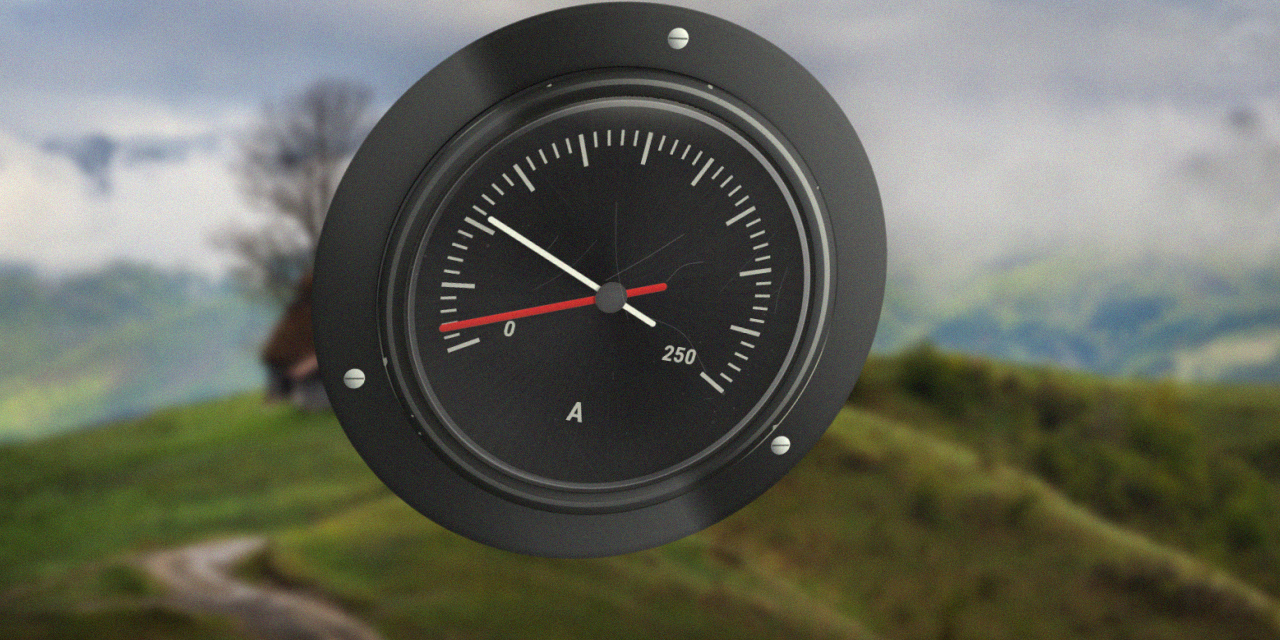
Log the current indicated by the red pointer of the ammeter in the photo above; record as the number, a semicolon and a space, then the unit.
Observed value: 10; A
